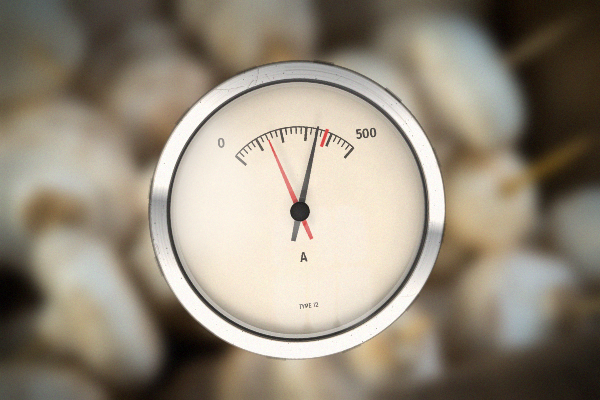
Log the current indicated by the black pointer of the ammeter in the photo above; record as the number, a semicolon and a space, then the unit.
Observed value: 340; A
